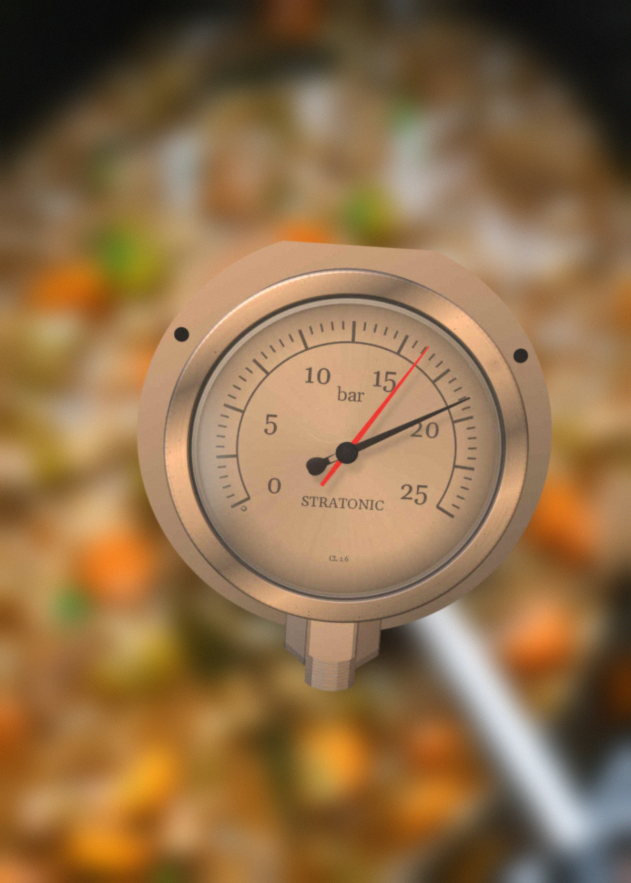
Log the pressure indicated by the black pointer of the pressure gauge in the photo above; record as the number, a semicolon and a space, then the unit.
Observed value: 19; bar
